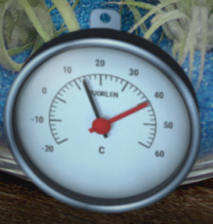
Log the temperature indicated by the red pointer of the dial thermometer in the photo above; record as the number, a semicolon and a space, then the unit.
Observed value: 40; °C
